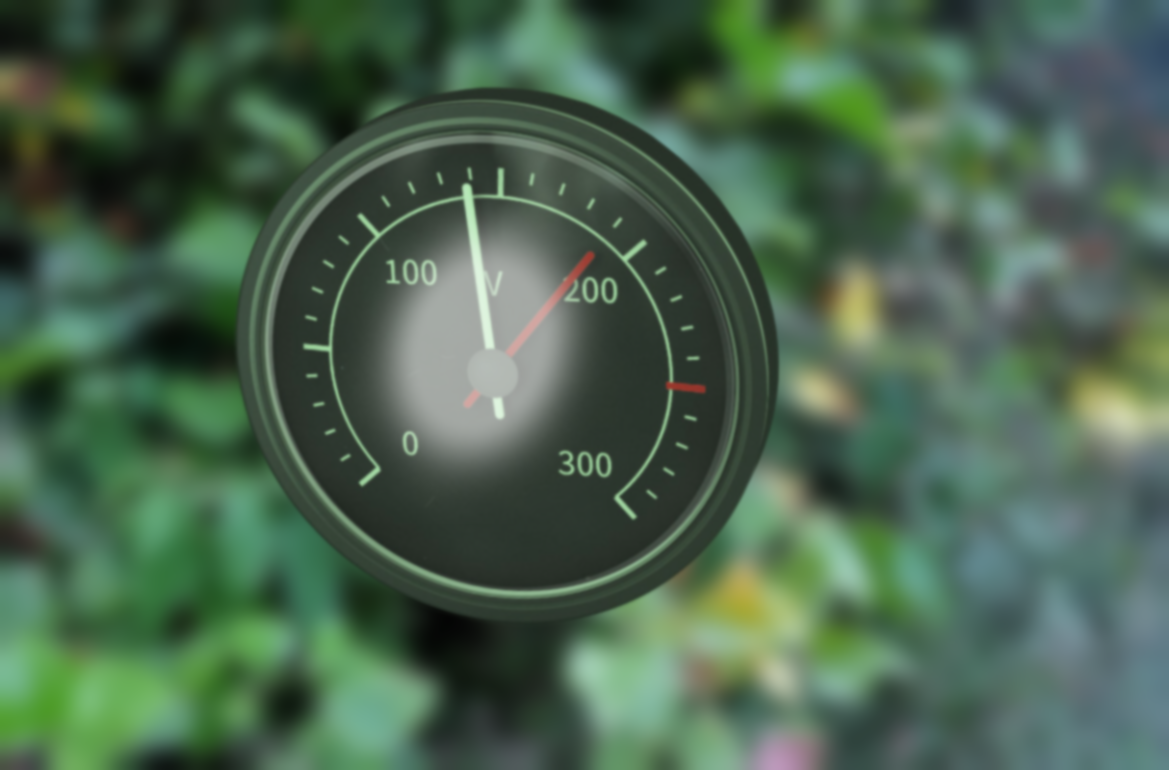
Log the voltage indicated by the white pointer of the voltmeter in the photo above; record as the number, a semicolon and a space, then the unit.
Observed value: 140; V
